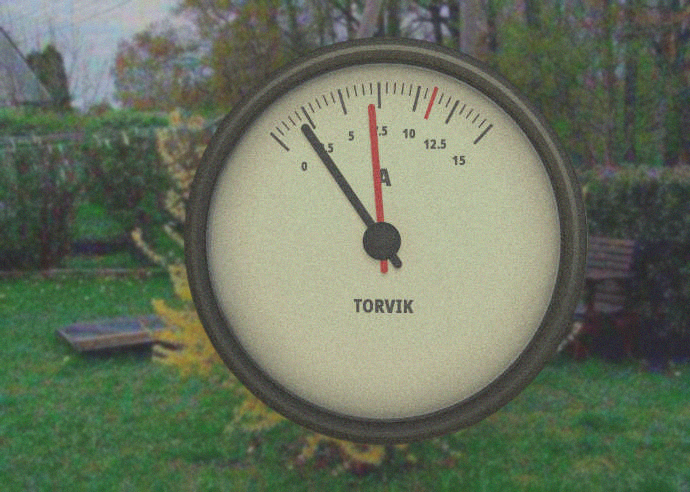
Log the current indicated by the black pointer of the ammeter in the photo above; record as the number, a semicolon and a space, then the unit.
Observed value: 2; A
